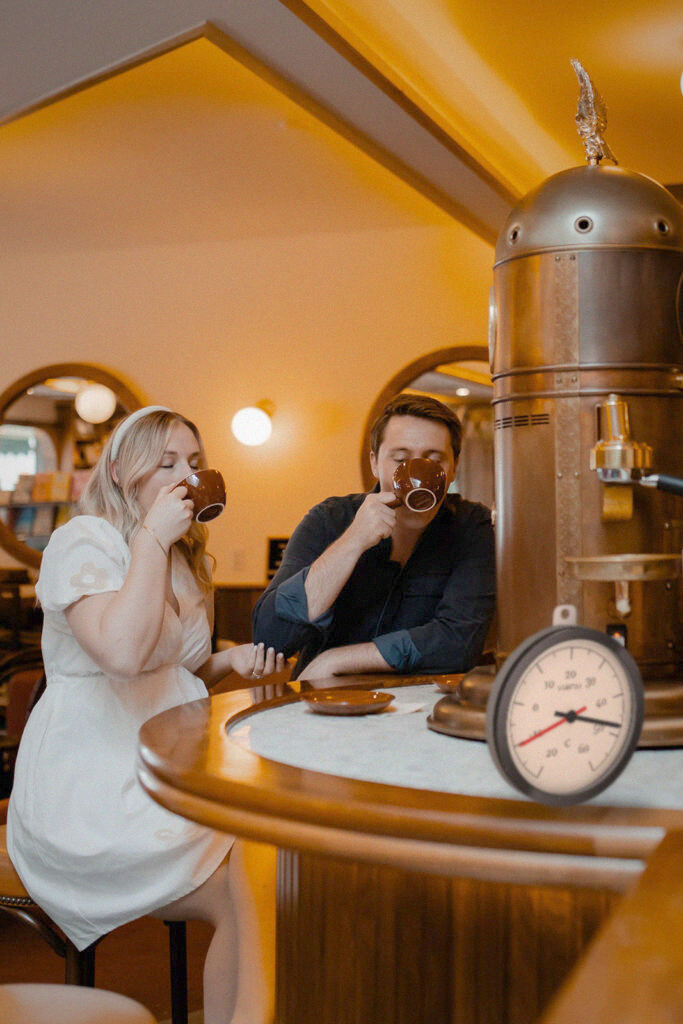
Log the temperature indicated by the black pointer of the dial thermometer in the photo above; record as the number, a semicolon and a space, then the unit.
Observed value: 47.5; °C
